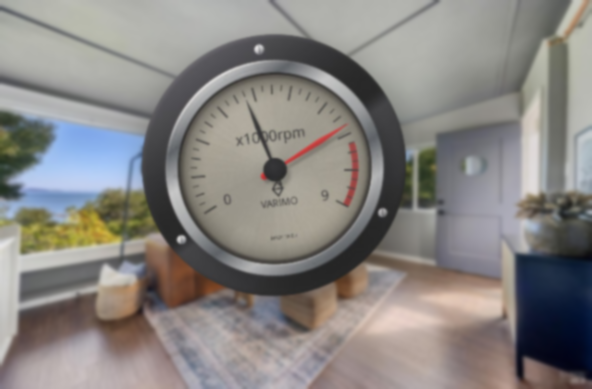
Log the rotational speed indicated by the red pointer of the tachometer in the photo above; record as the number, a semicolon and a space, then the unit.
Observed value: 6750; rpm
